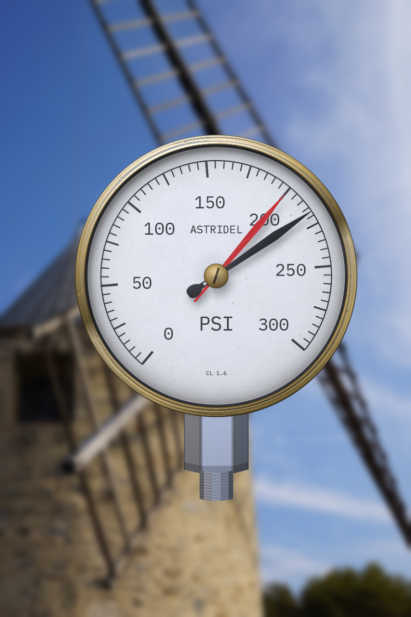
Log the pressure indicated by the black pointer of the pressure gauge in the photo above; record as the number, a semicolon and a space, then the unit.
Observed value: 217.5; psi
